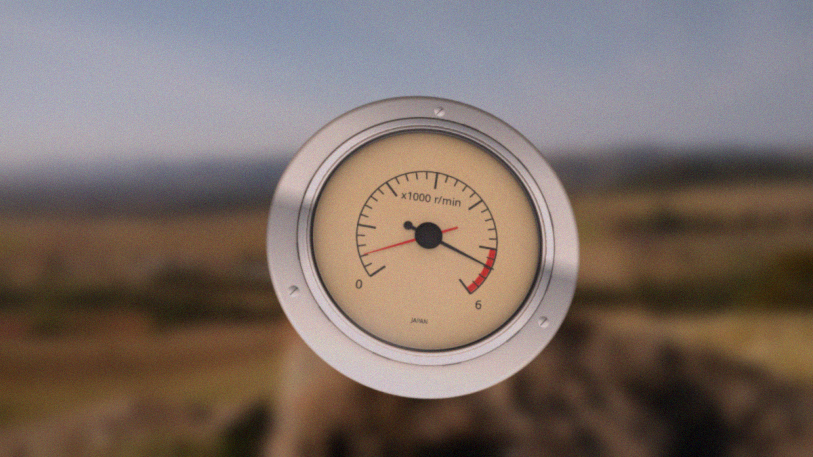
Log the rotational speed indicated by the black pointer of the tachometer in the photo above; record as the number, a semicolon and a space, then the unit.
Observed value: 5400; rpm
